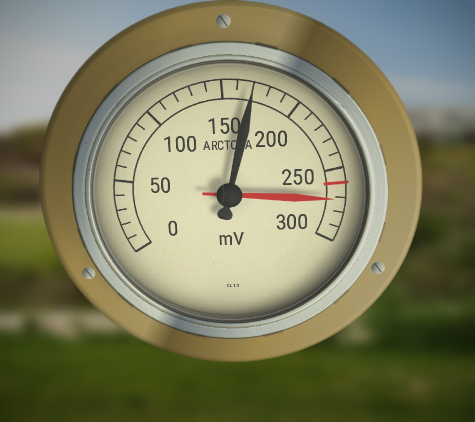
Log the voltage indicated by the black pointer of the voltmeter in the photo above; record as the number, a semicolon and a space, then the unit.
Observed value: 170; mV
